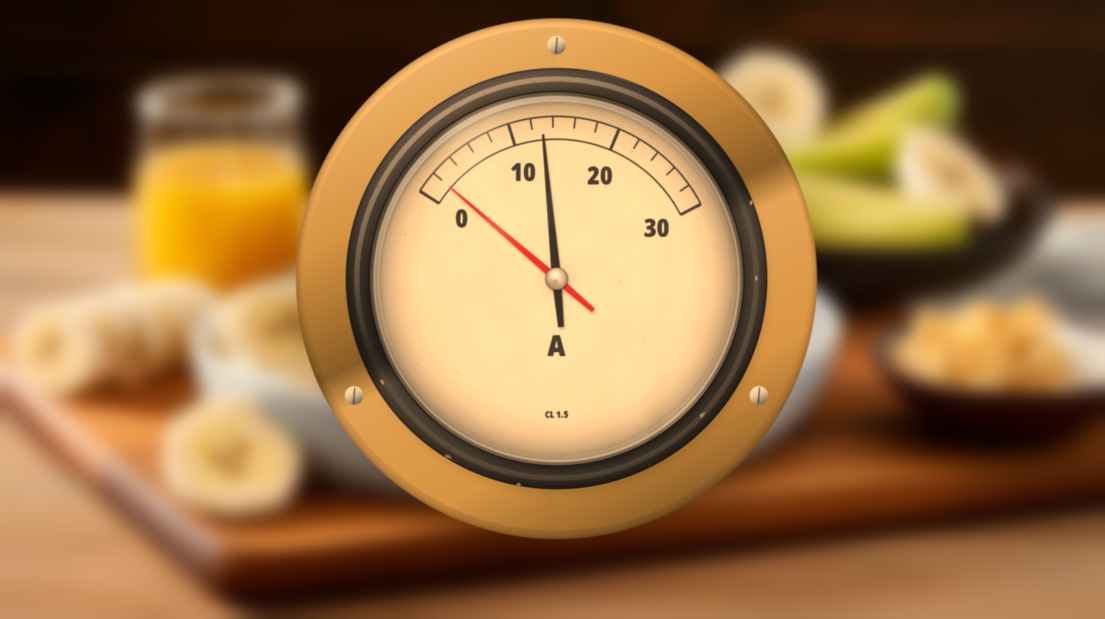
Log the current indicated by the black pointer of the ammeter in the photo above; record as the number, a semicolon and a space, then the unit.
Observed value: 13; A
